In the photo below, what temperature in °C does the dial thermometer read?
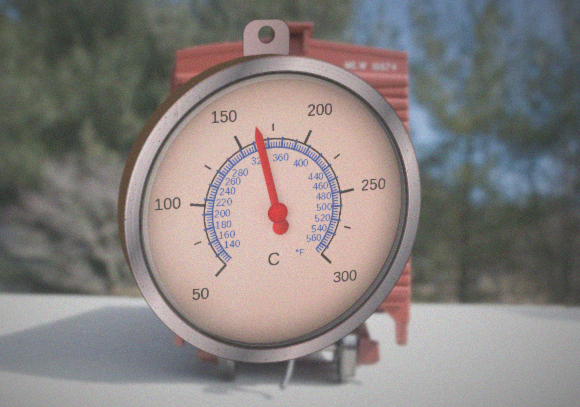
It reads 162.5 °C
